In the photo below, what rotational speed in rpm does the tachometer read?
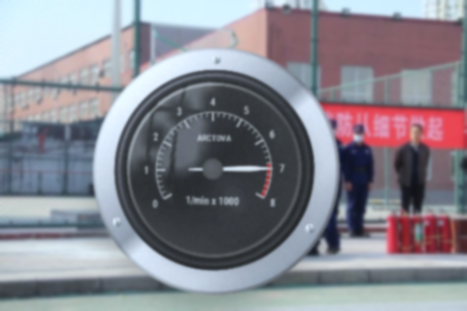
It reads 7000 rpm
